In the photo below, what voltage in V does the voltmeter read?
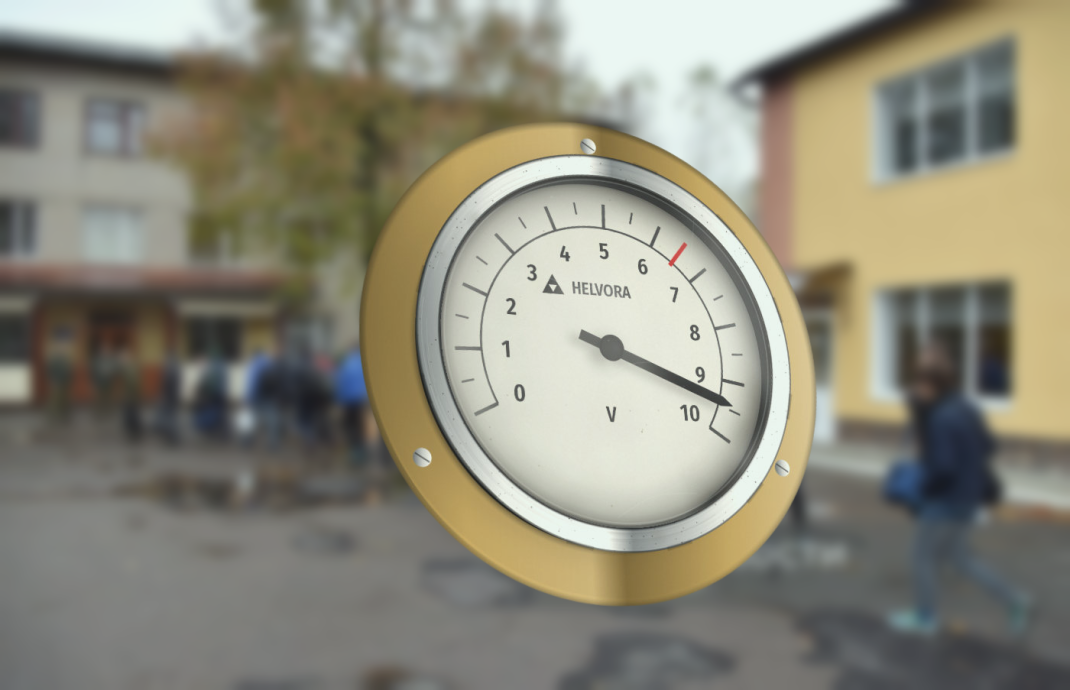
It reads 9.5 V
